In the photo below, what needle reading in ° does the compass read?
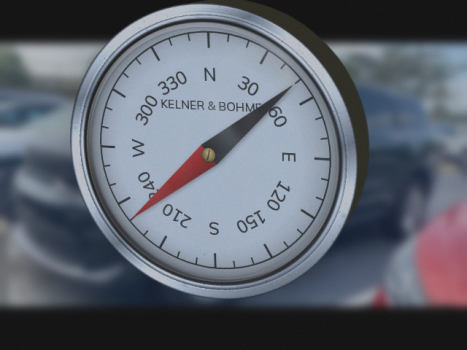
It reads 230 °
